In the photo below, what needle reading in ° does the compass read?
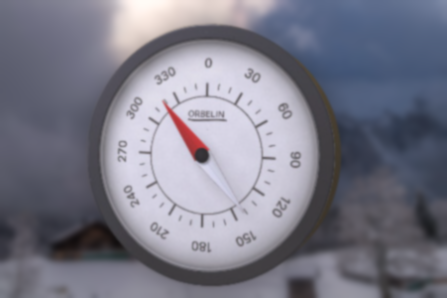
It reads 320 °
